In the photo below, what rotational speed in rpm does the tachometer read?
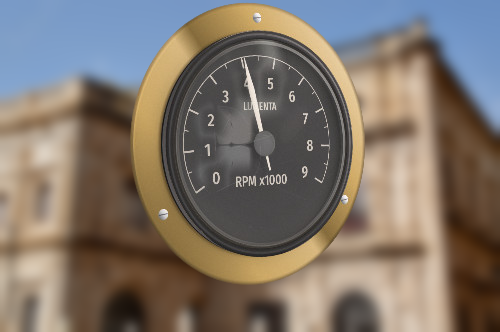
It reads 4000 rpm
